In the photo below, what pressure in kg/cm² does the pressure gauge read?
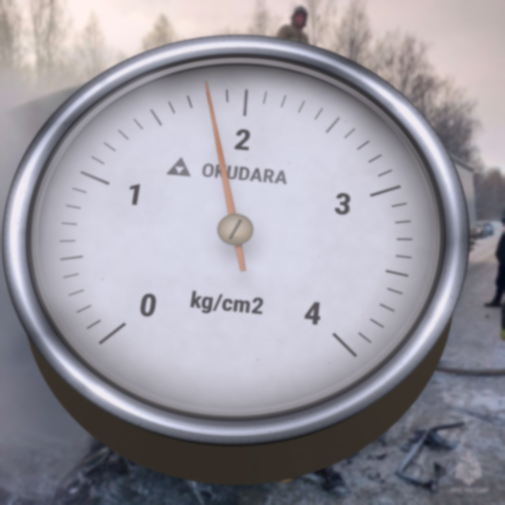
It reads 1.8 kg/cm²
